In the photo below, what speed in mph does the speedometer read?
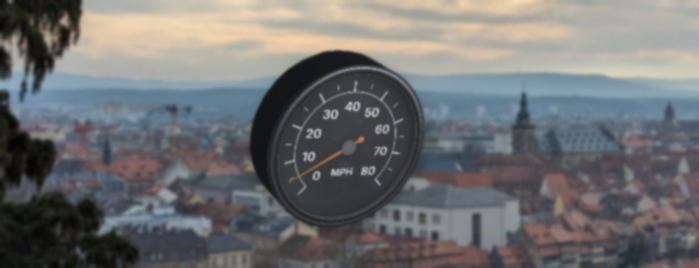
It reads 5 mph
